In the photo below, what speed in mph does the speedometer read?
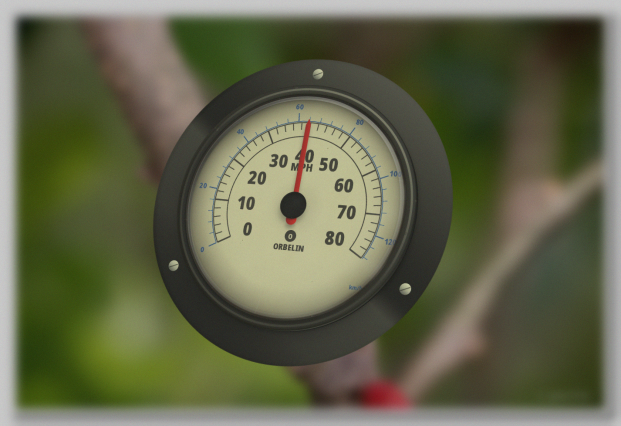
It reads 40 mph
